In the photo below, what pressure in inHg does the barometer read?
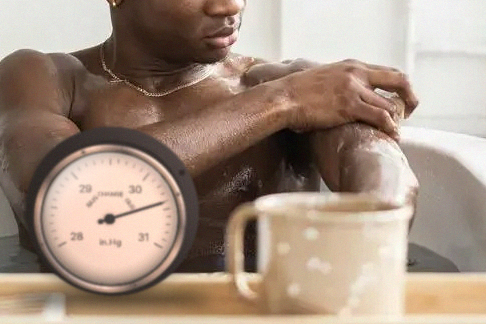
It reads 30.4 inHg
